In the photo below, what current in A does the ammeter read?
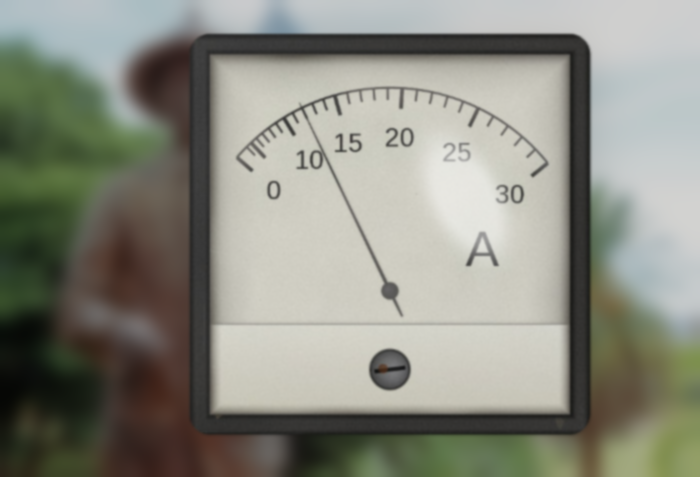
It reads 12 A
